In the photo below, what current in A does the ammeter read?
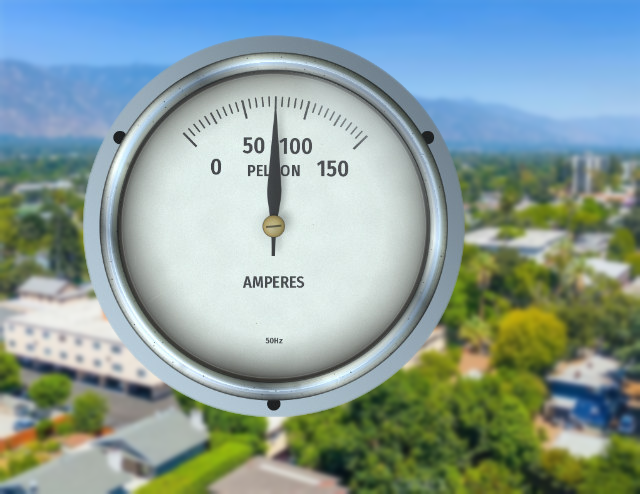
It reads 75 A
